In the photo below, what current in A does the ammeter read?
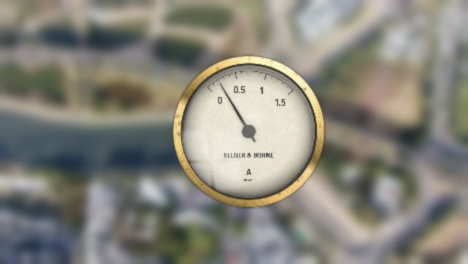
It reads 0.2 A
